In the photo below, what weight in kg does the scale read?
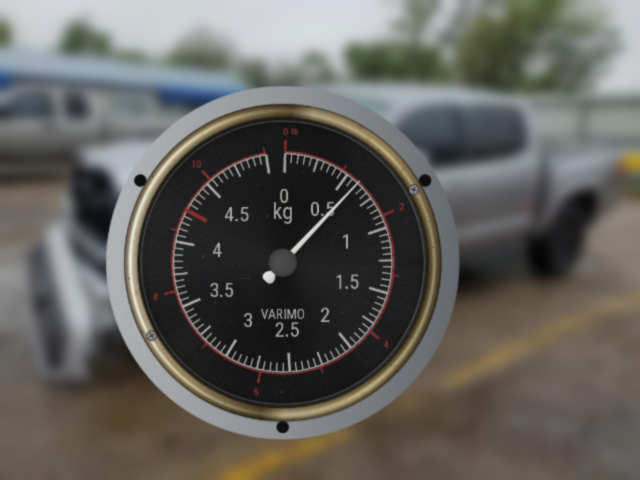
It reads 0.6 kg
